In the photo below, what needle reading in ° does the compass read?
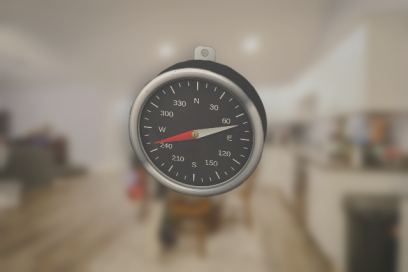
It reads 250 °
